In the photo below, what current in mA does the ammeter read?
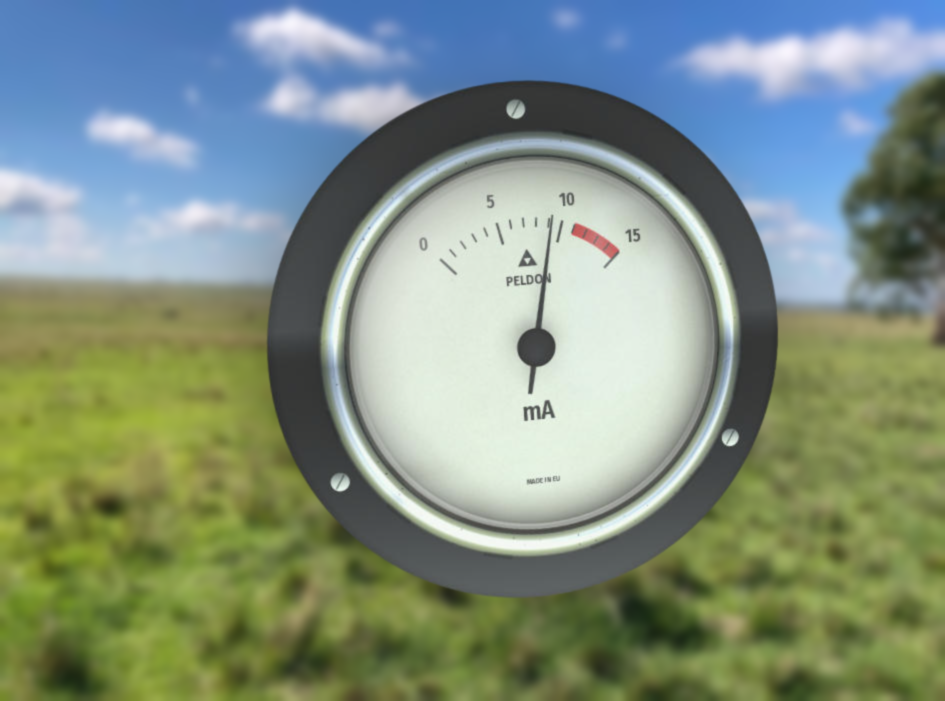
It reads 9 mA
